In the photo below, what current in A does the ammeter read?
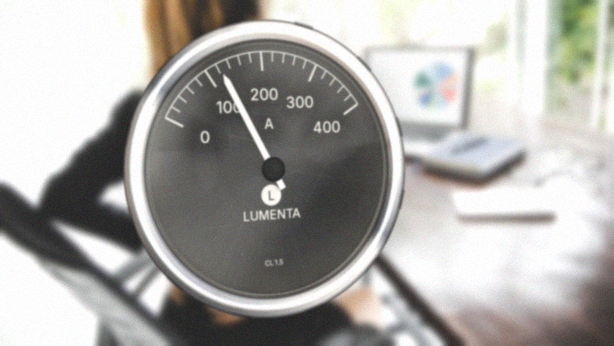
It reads 120 A
